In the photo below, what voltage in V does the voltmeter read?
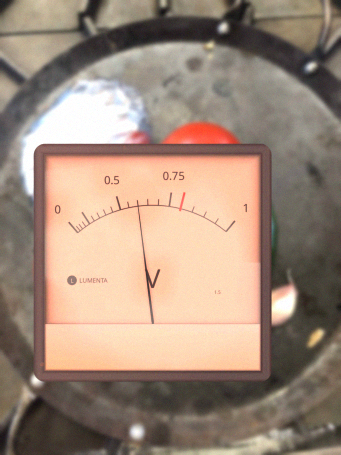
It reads 0.6 V
